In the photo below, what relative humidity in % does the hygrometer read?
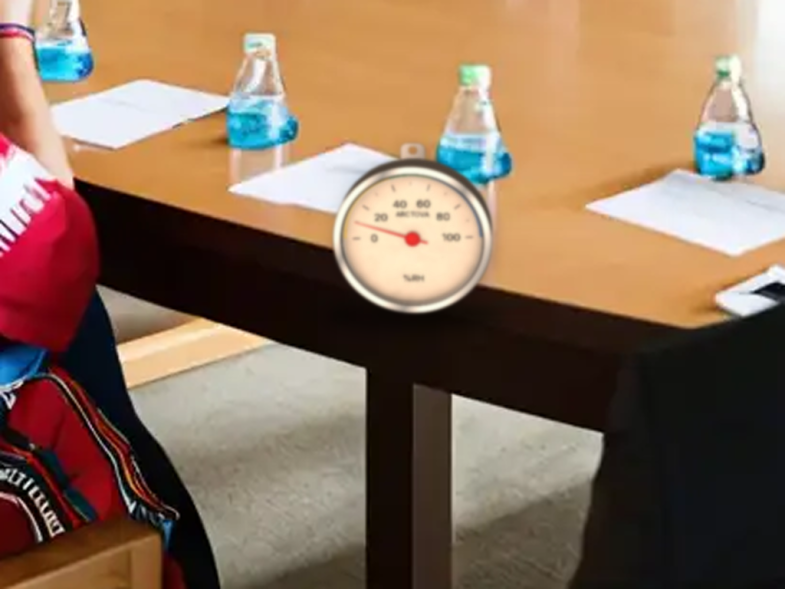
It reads 10 %
